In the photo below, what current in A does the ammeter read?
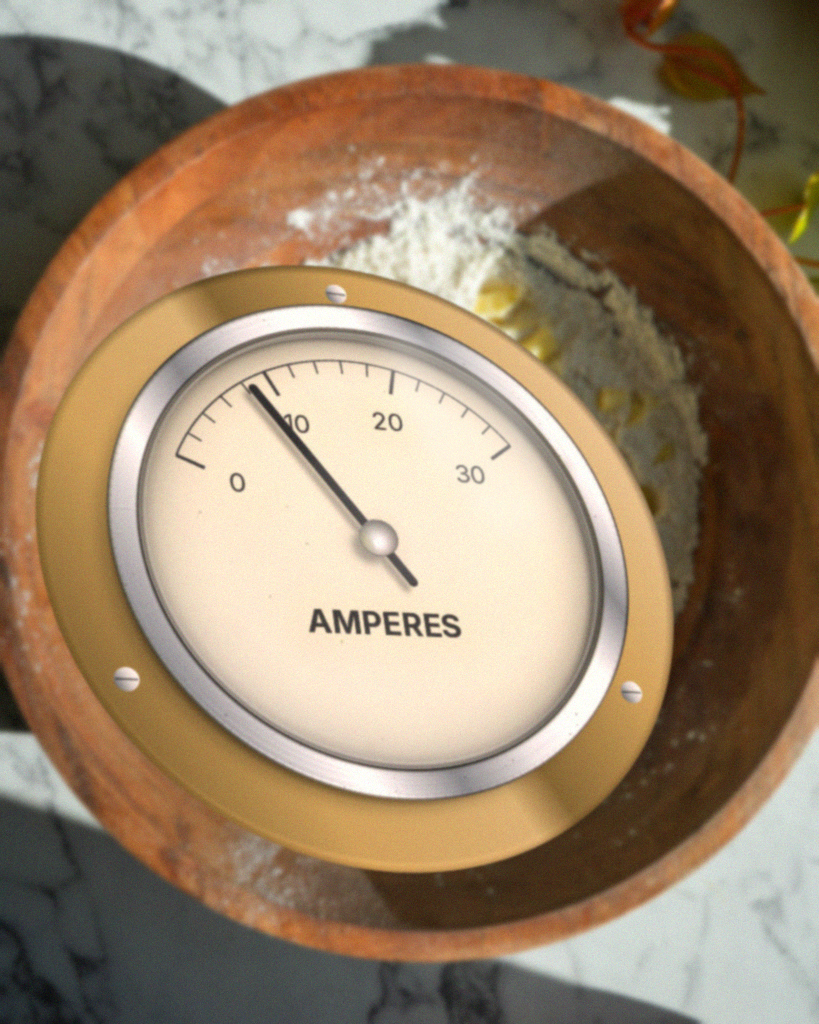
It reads 8 A
